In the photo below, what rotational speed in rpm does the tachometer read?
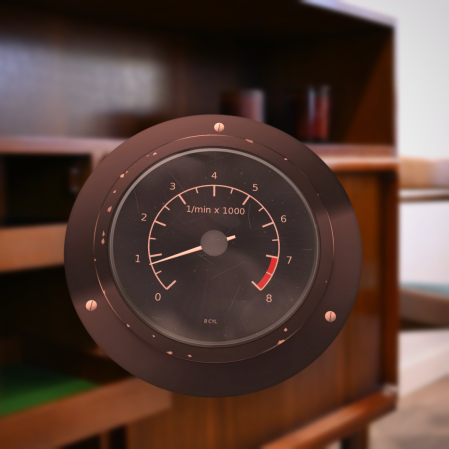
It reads 750 rpm
